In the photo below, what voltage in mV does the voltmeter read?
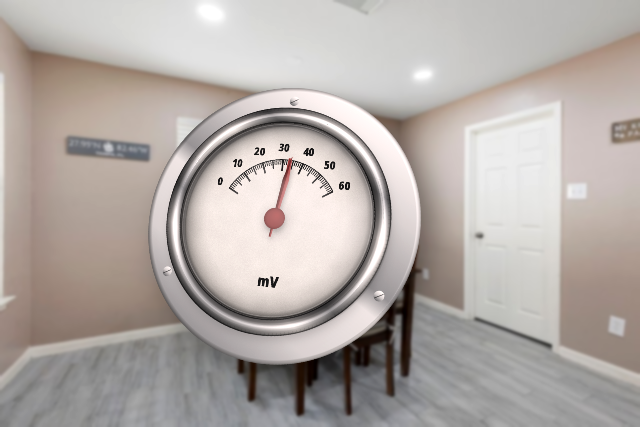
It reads 35 mV
